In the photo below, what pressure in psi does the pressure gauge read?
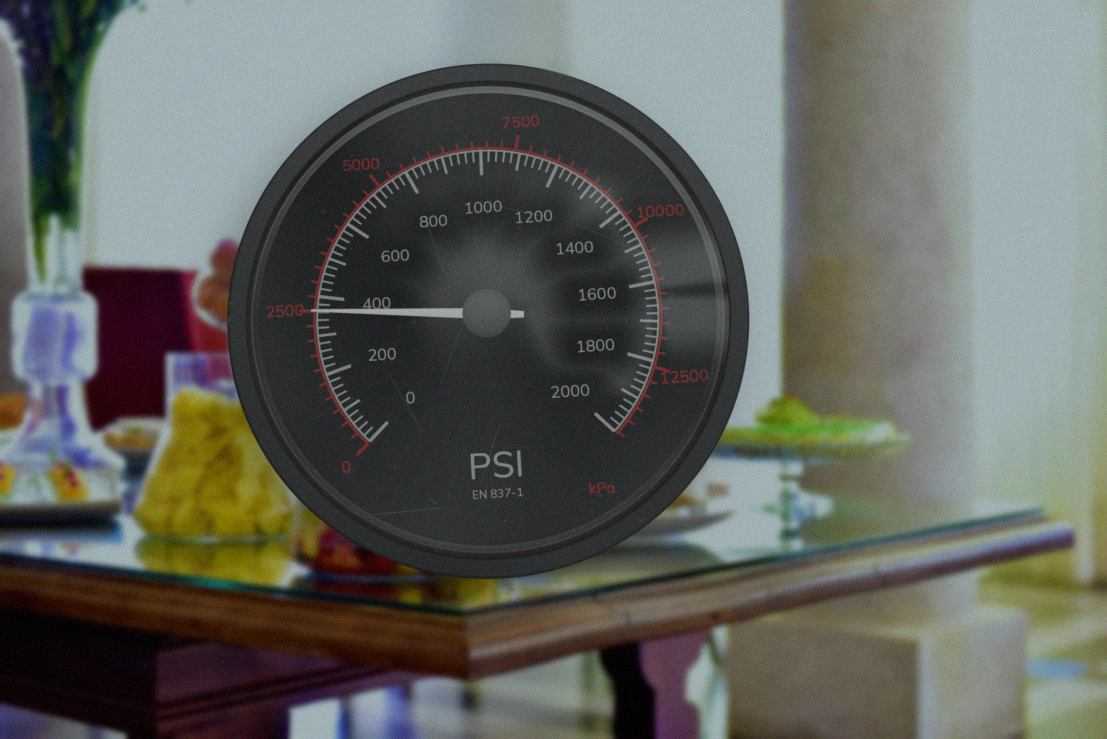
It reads 360 psi
